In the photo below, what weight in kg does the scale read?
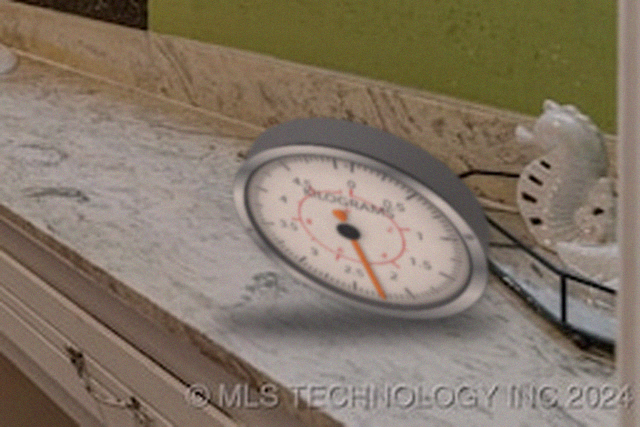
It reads 2.25 kg
